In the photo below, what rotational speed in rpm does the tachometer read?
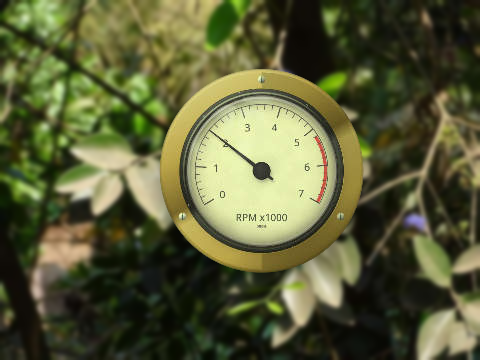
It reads 2000 rpm
